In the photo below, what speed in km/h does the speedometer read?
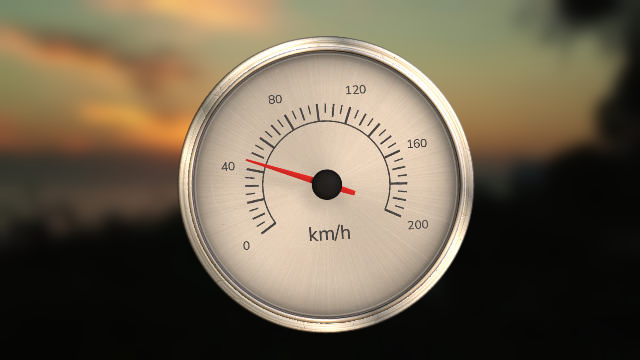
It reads 45 km/h
